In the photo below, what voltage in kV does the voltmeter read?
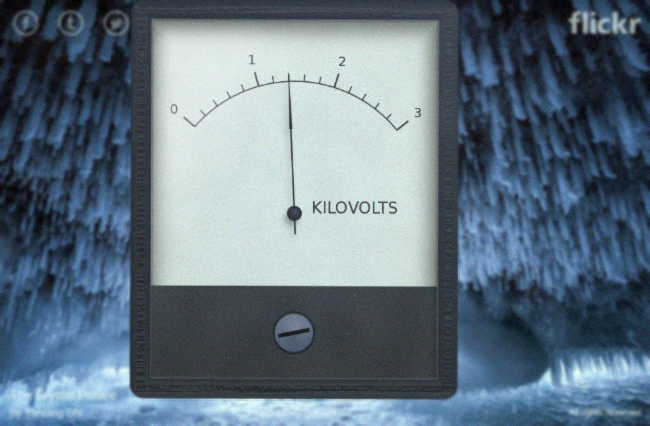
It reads 1.4 kV
